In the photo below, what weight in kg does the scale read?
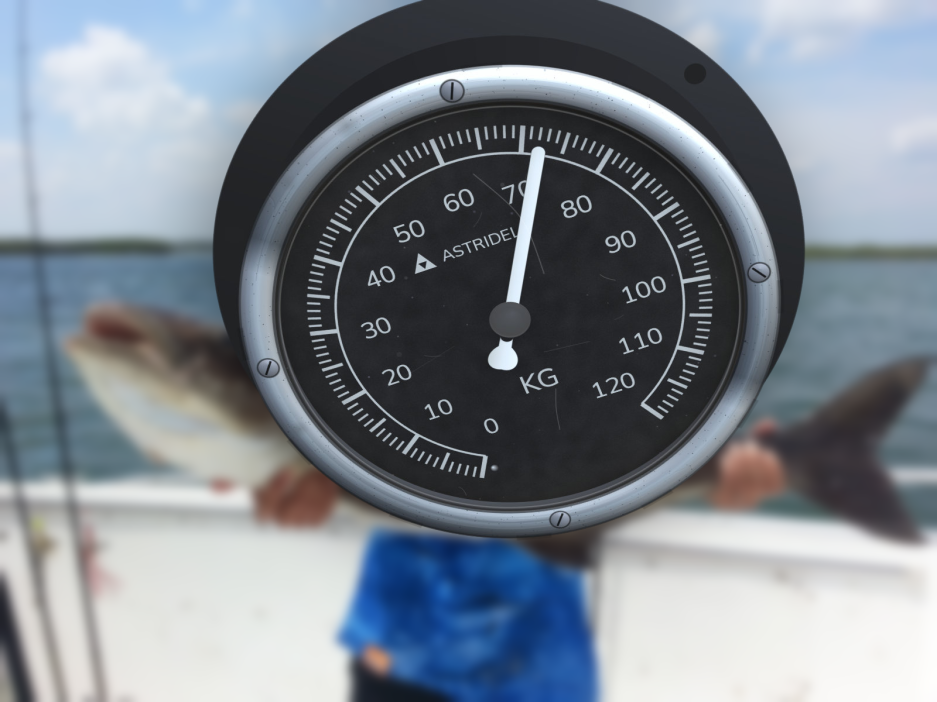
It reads 72 kg
